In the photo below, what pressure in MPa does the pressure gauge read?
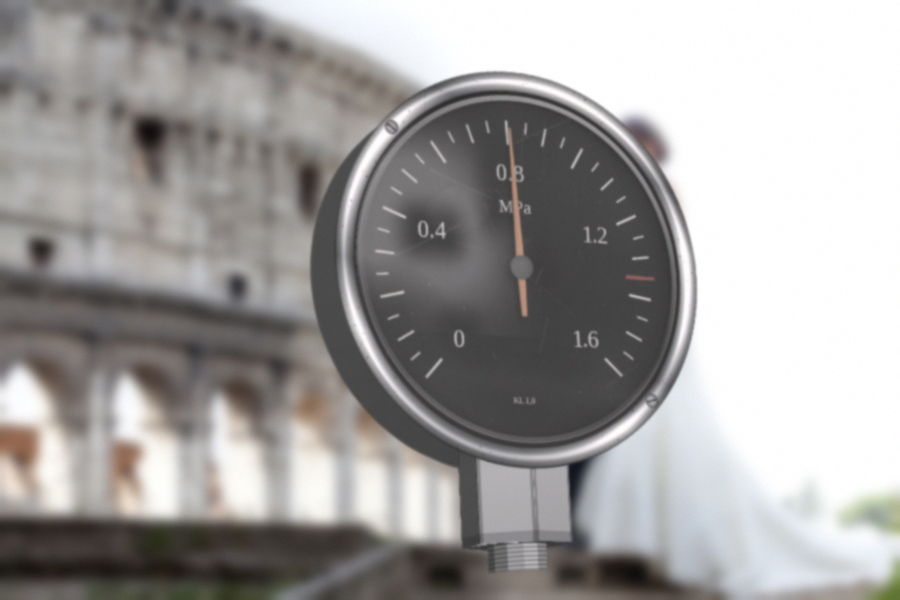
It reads 0.8 MPa
